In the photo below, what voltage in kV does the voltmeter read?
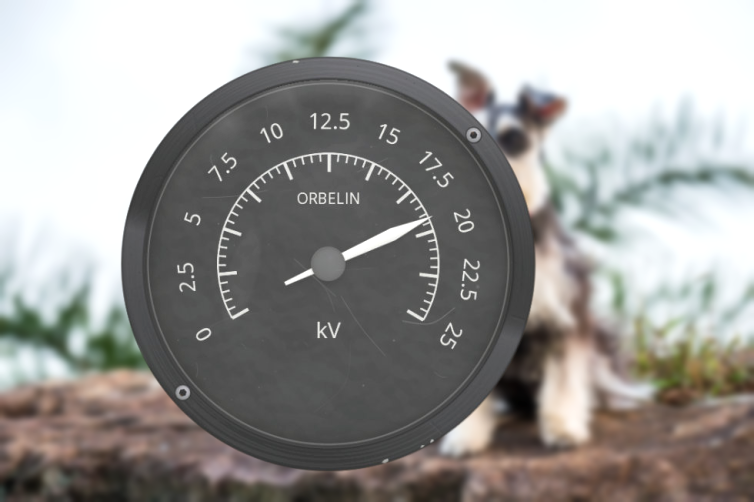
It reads 19.25 kV
